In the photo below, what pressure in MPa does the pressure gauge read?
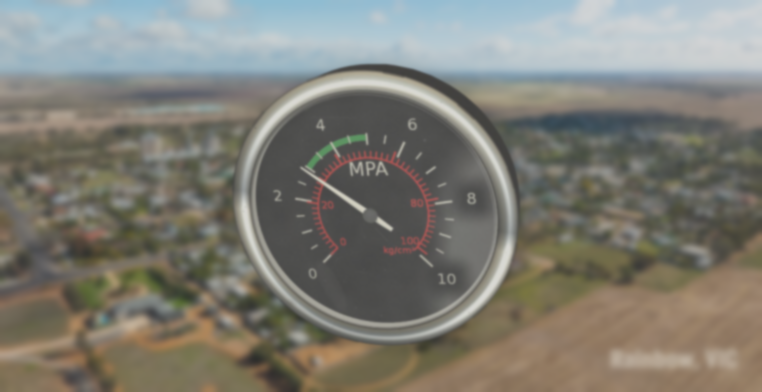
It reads 3 MPa
